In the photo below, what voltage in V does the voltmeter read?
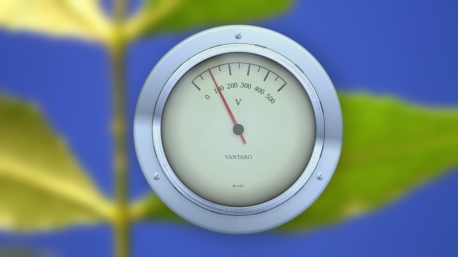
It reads 100 V
